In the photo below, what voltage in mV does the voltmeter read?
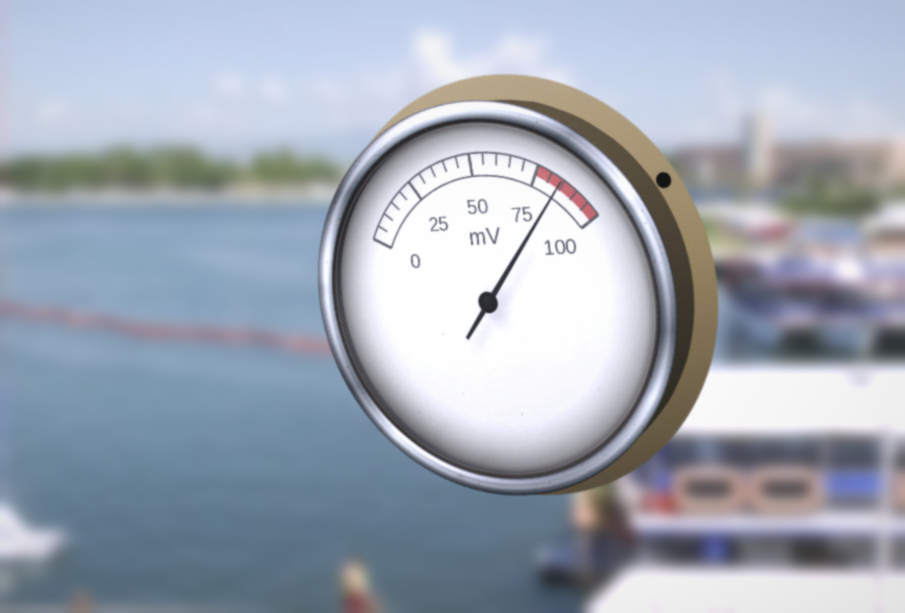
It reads 85 mV
